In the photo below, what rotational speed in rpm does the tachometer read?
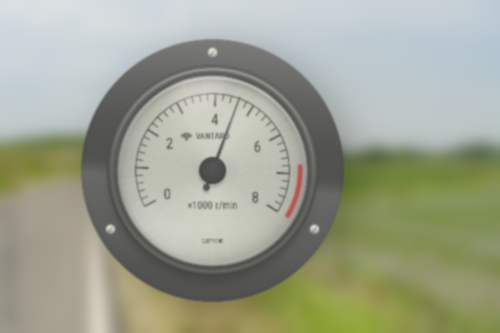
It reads 4600 rpm
